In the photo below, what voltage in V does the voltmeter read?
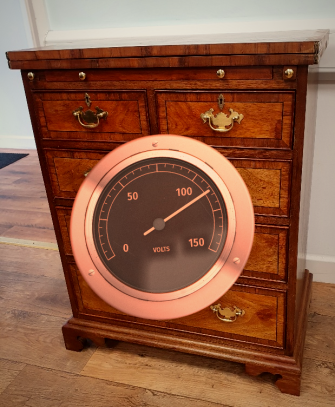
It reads 112.5 V
